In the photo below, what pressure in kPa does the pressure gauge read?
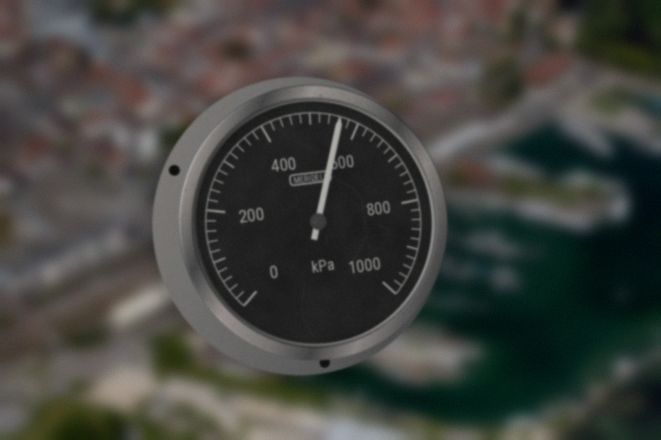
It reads 560 kPa
